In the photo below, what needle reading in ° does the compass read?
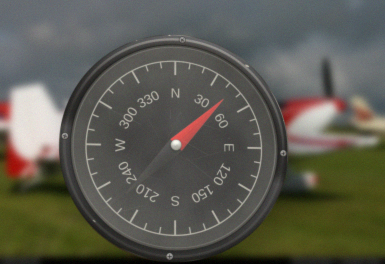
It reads 45 °
